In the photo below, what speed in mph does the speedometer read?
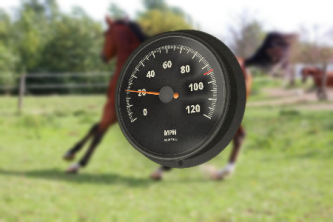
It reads 20 mph
